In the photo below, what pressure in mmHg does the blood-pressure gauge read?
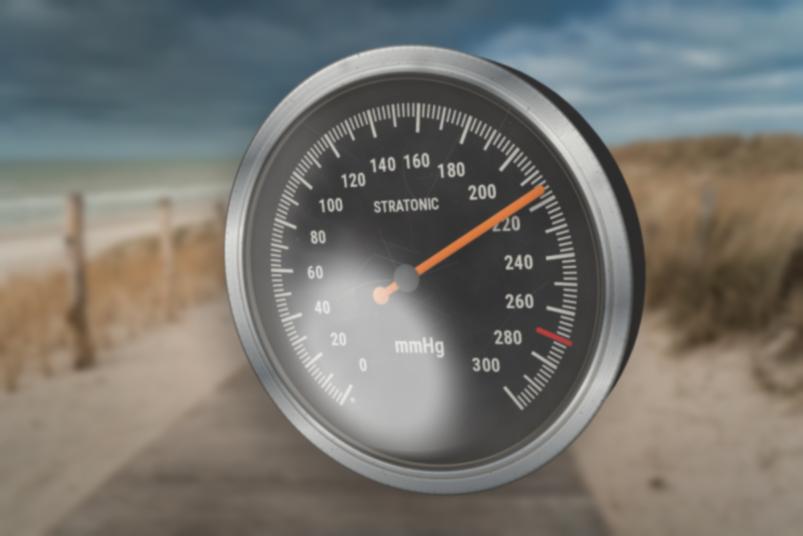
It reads 216 mmHg
